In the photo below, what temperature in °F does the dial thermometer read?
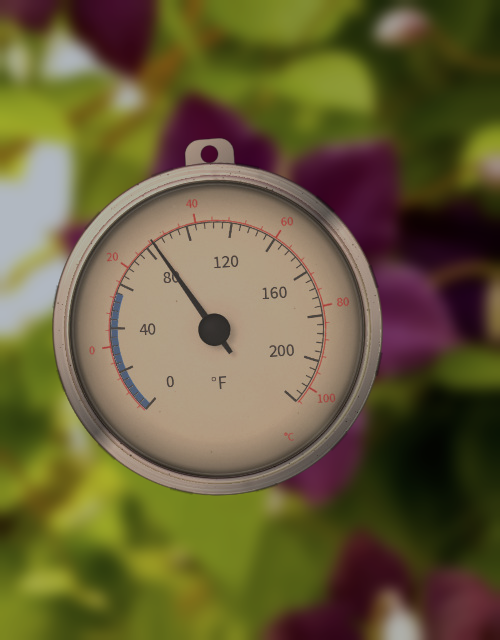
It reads 84 °F
